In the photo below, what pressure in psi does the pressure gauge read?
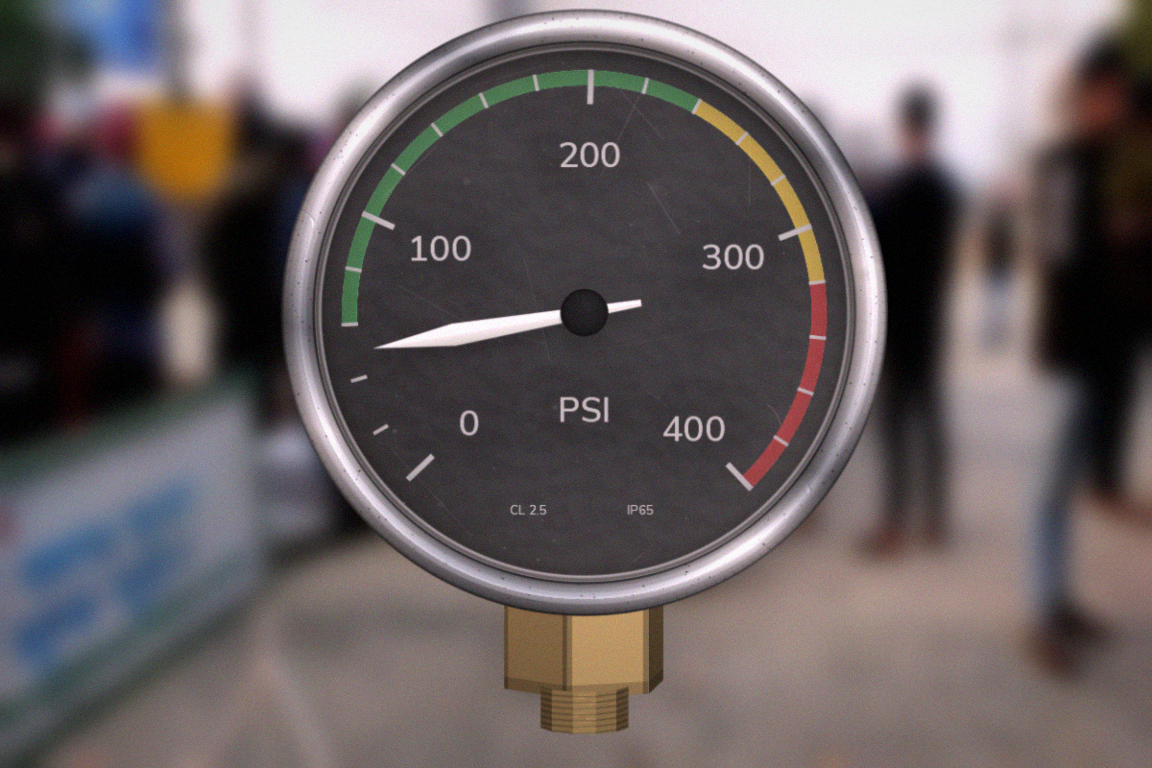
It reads 50 psi
